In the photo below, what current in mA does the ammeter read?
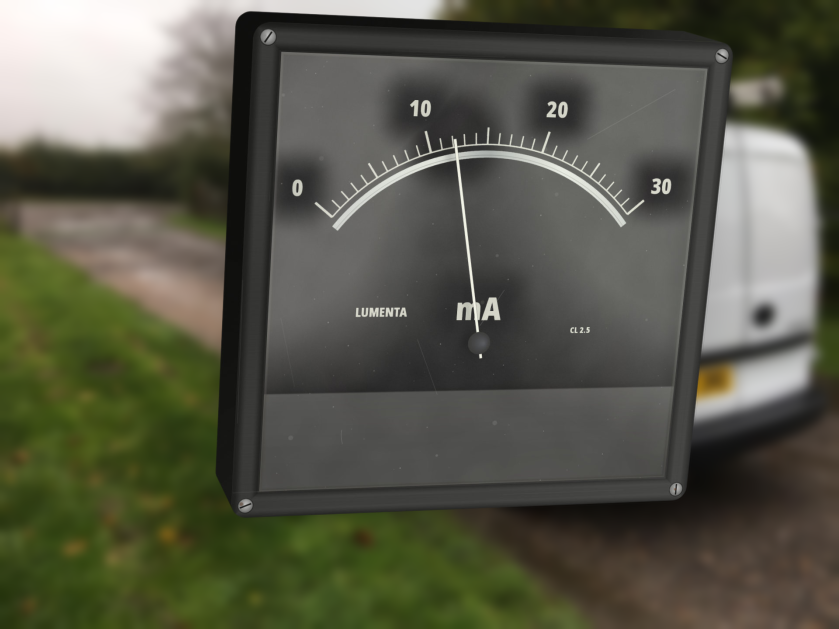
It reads 12 mA
